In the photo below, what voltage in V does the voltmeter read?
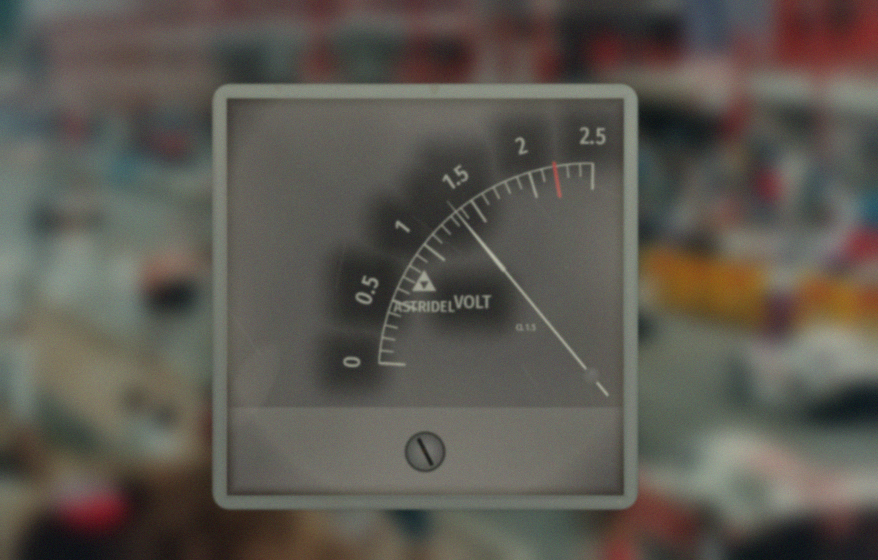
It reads 1.35 V
